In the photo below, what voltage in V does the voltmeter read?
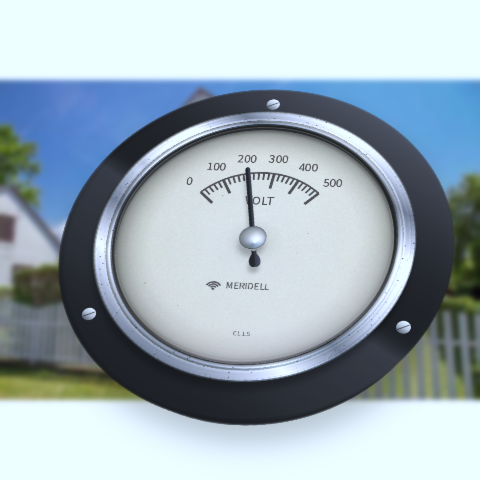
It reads 200 V
